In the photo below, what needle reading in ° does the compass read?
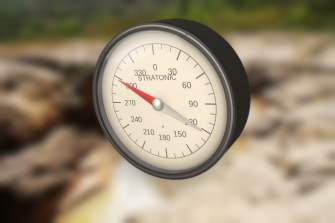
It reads 300 °
